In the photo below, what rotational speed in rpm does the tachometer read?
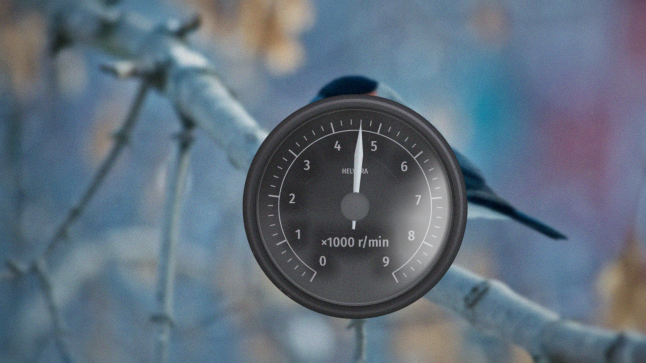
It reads 4600 rpm
